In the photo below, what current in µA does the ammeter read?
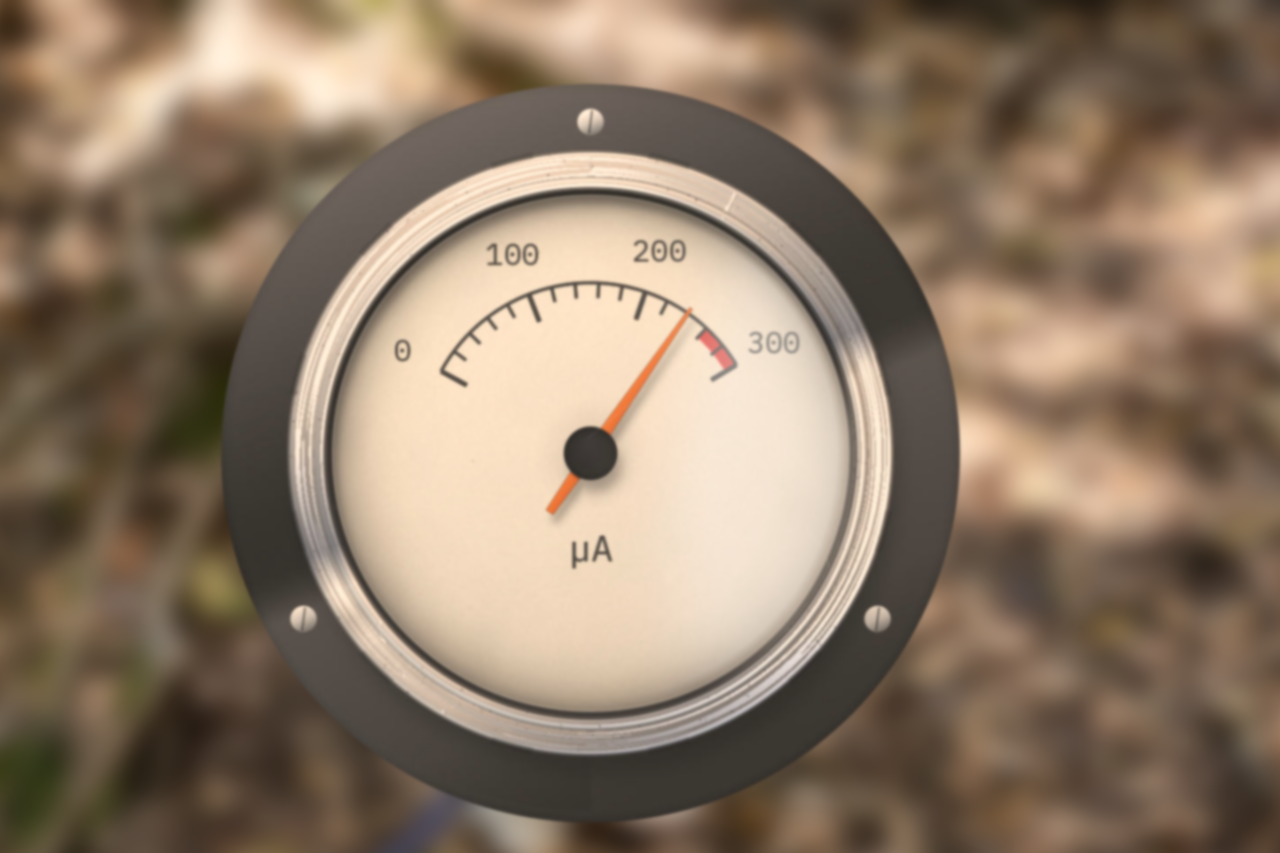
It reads 240 µA
